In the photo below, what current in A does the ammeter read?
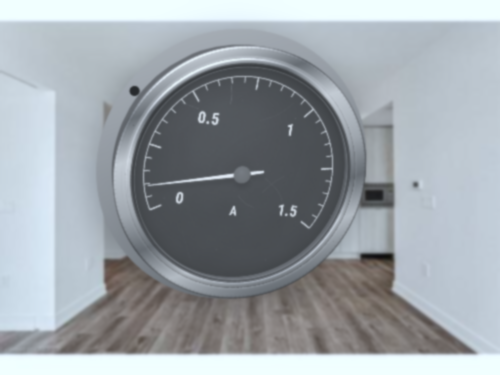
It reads 0.1 A
